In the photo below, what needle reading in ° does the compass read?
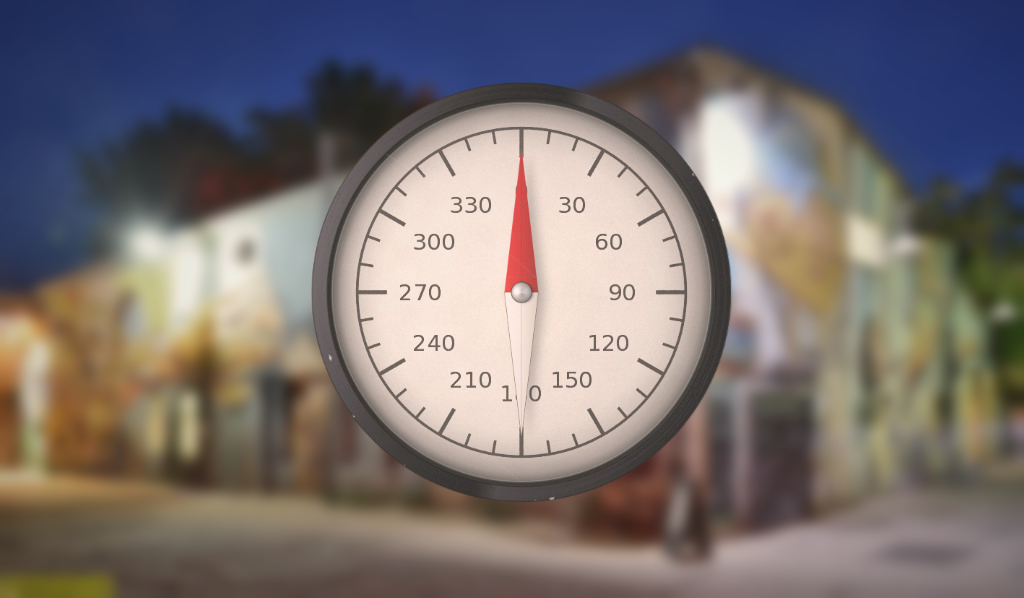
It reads 0 °
